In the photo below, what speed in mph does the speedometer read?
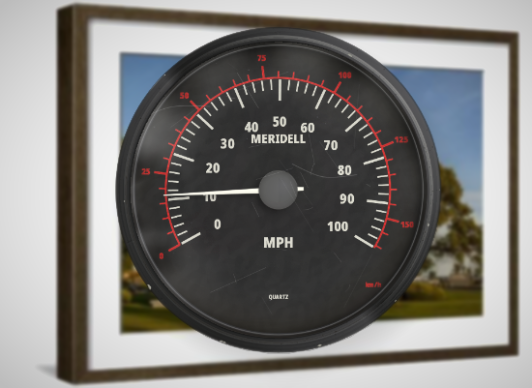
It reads 11 mph
